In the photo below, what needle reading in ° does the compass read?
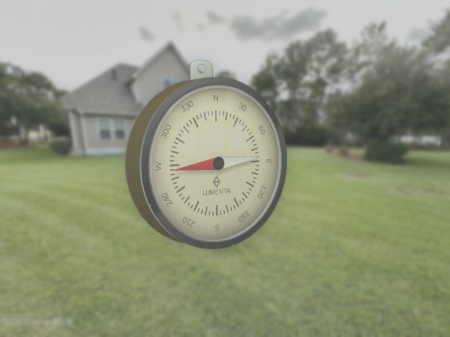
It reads 265 °
